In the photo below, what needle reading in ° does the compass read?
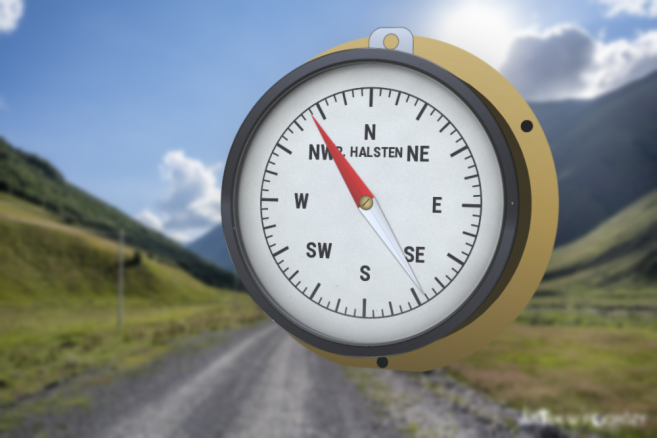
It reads 325 °
